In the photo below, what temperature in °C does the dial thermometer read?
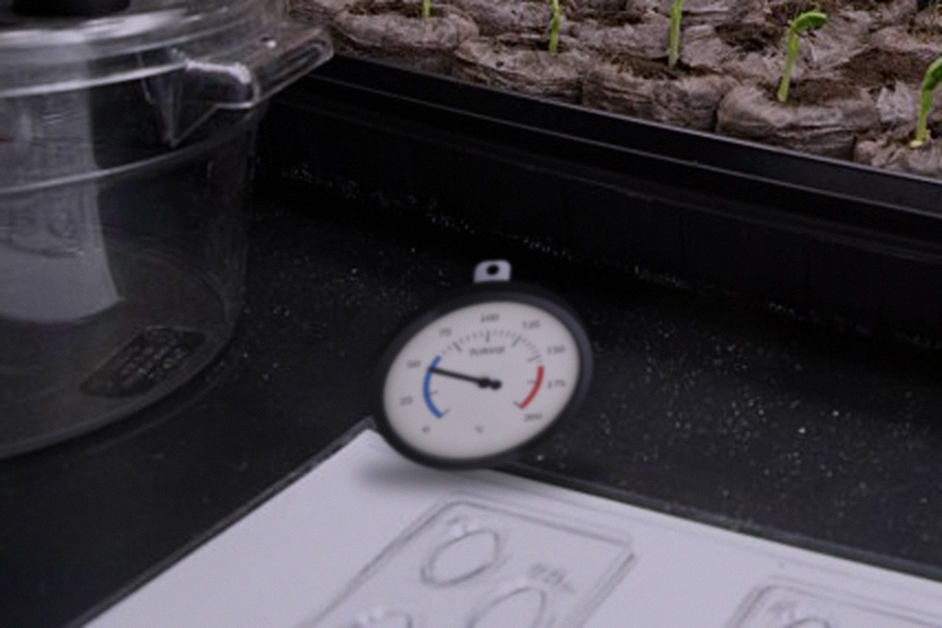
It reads 50 °C
